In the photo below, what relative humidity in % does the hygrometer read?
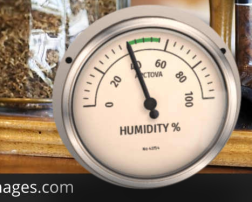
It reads 40 %
